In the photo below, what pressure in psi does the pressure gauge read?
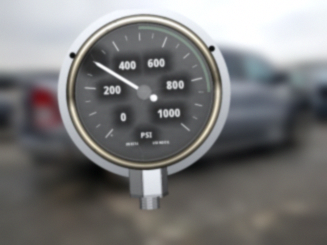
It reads 300 psi
